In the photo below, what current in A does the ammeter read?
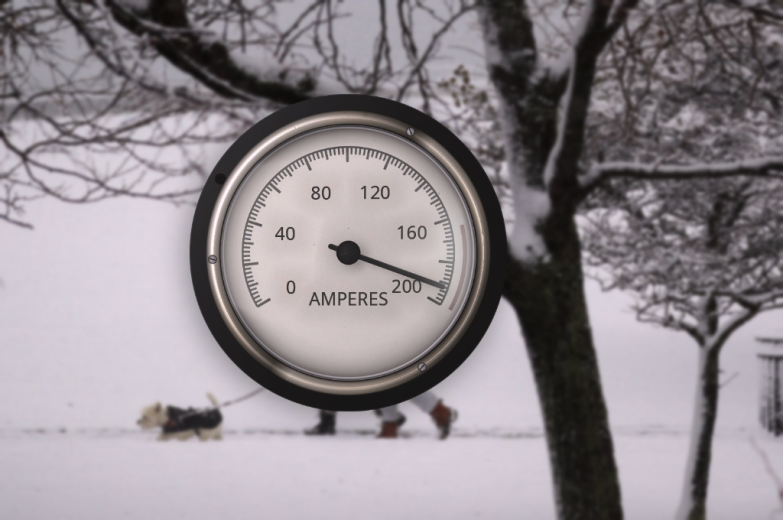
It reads 192 A
